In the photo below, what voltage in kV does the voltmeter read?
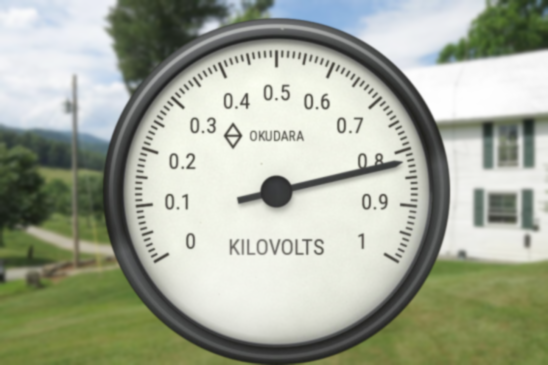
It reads 0.82 kV
